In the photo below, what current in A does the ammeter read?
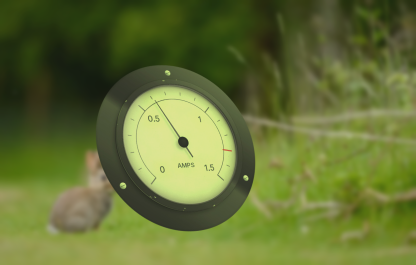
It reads 0.6 A
